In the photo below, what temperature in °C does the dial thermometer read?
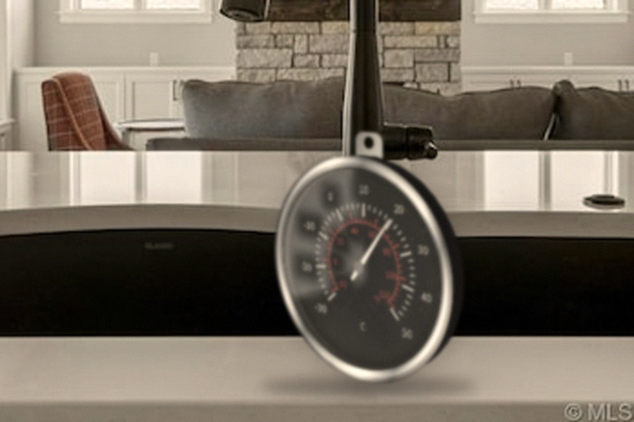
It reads 20 °C
